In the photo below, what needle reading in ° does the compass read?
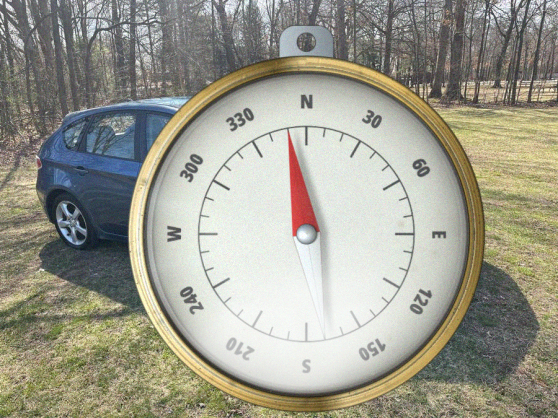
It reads 350 °
